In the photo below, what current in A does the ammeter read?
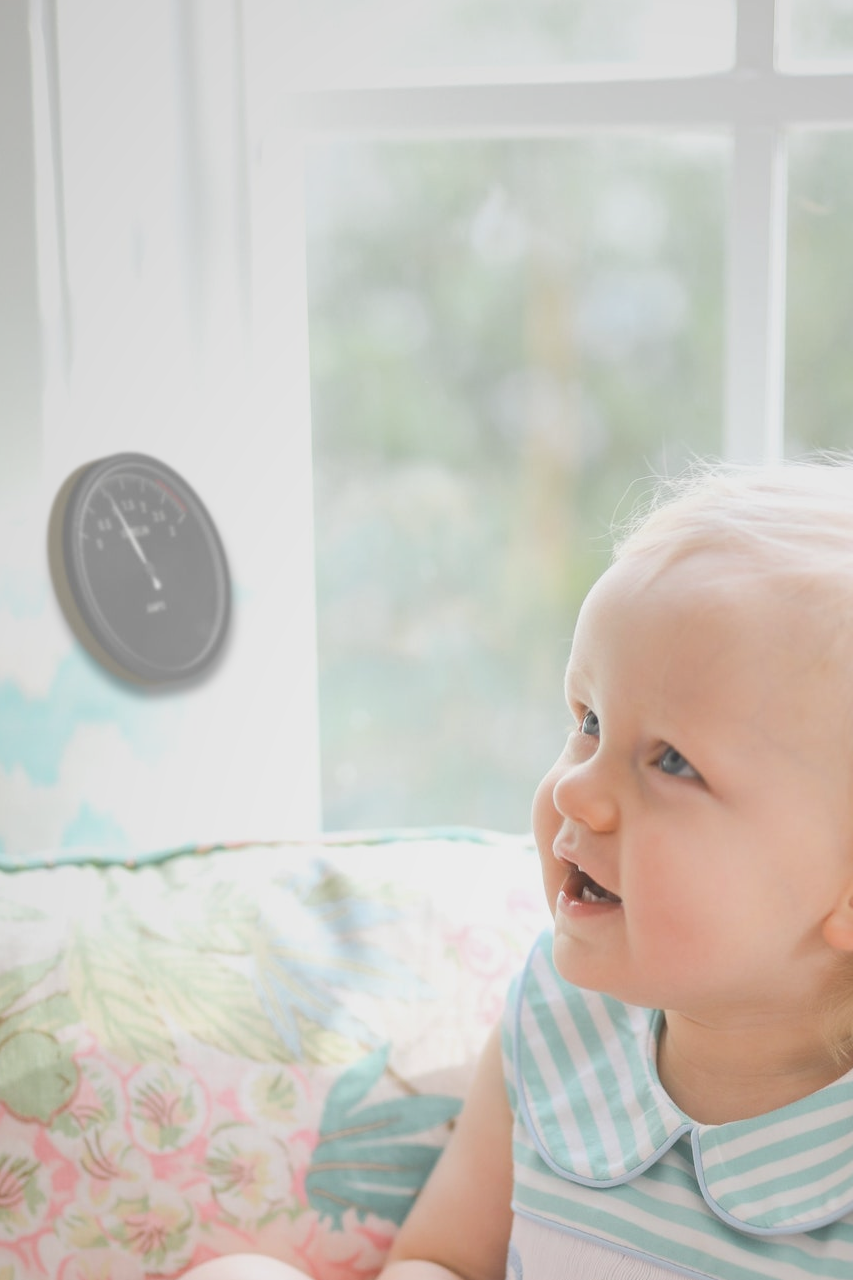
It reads 1 A
